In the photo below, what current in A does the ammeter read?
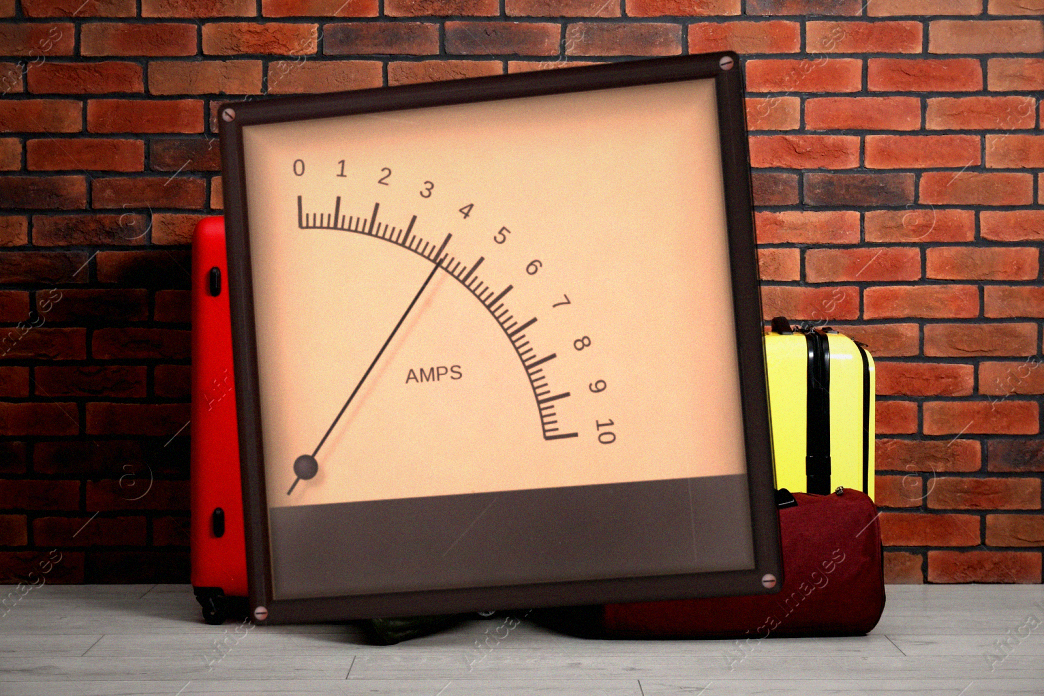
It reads 4.2 A
